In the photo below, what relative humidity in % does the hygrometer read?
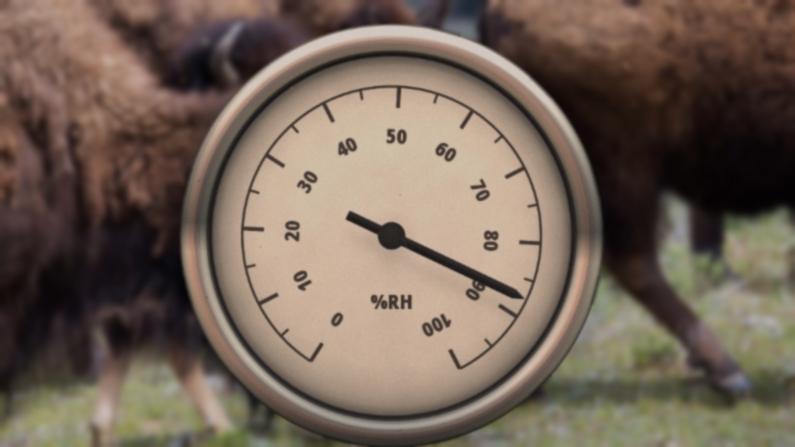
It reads 87.5 %
